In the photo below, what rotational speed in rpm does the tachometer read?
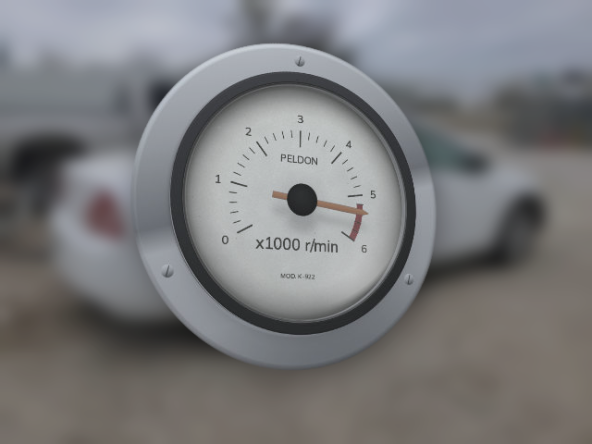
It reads 5400 rpm
